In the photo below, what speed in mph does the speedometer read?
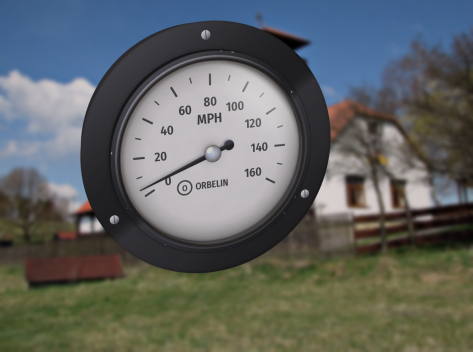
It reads 5 mph
